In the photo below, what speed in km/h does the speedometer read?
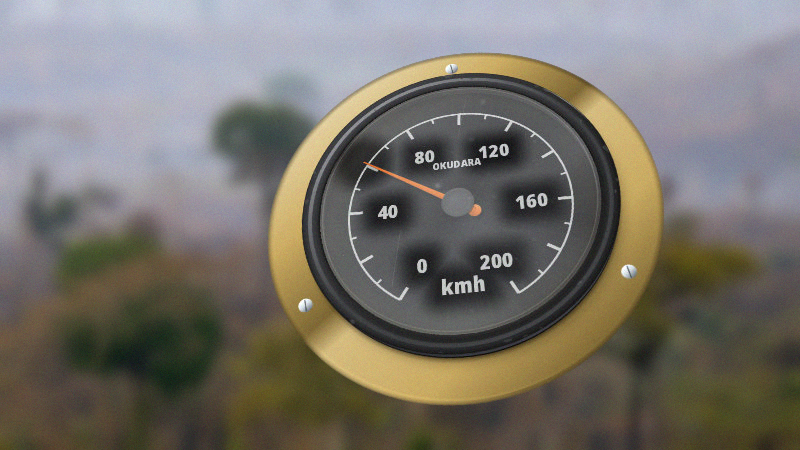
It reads 60 km/h
